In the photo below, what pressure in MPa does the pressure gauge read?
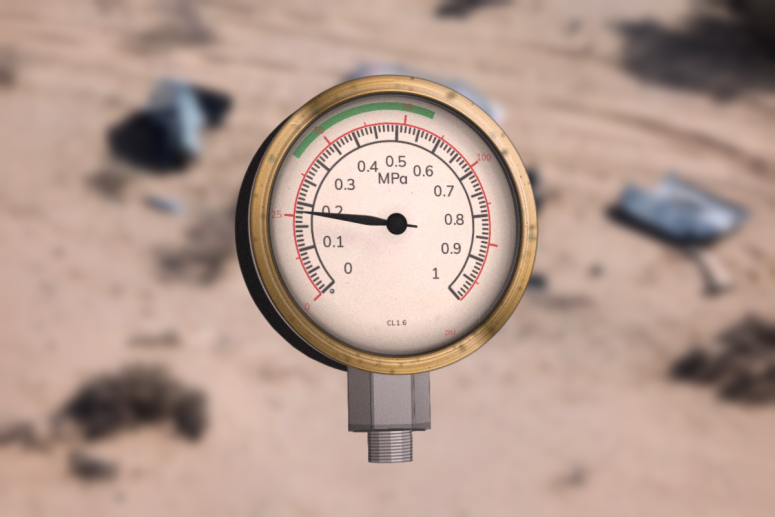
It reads 0.18 MPa
